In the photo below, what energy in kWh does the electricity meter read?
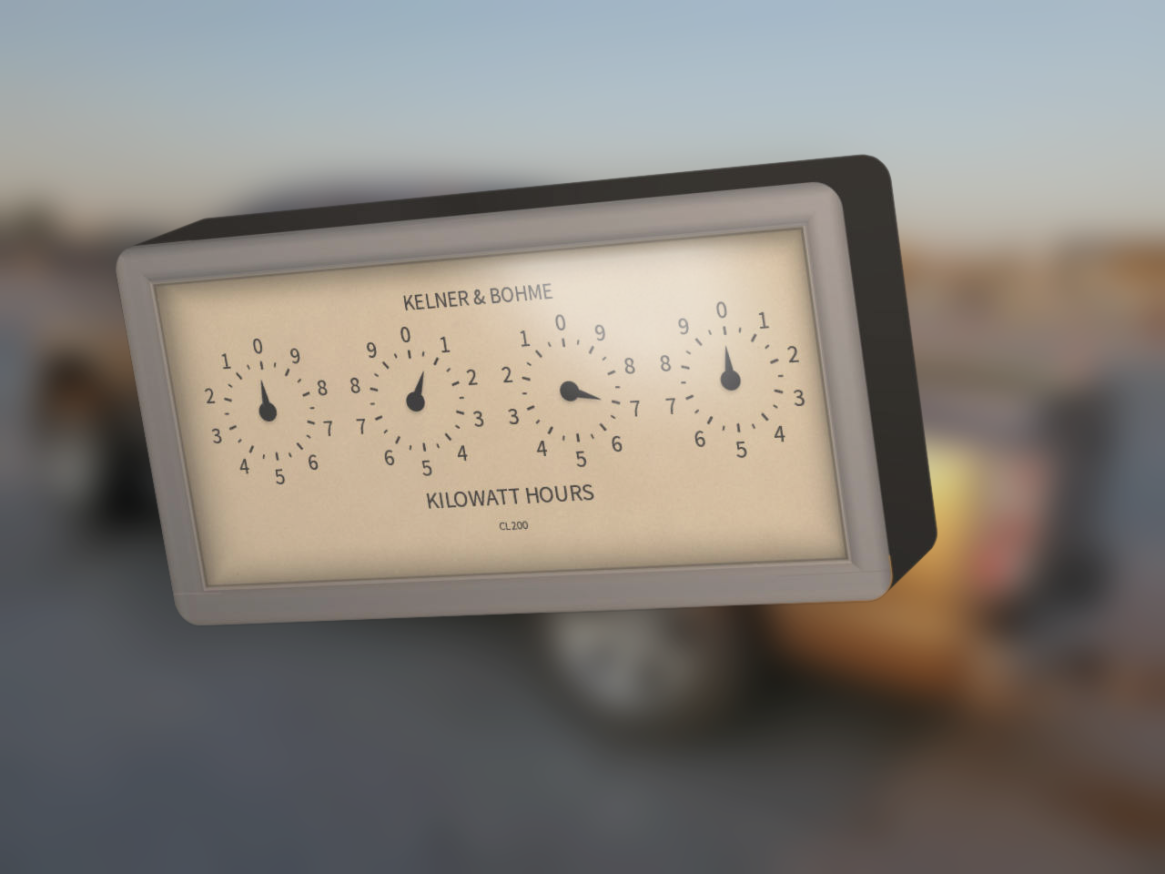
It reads 70 kWh
